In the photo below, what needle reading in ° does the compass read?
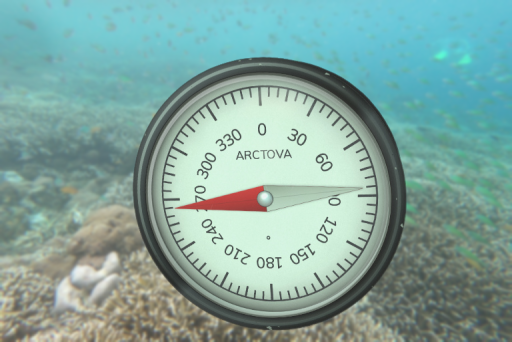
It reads 265 °
